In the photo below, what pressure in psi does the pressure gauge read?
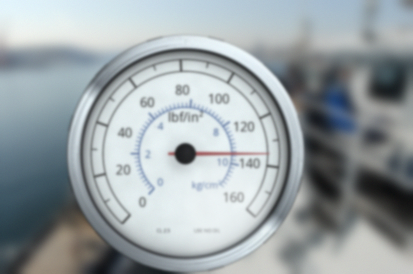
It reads 135 psi
